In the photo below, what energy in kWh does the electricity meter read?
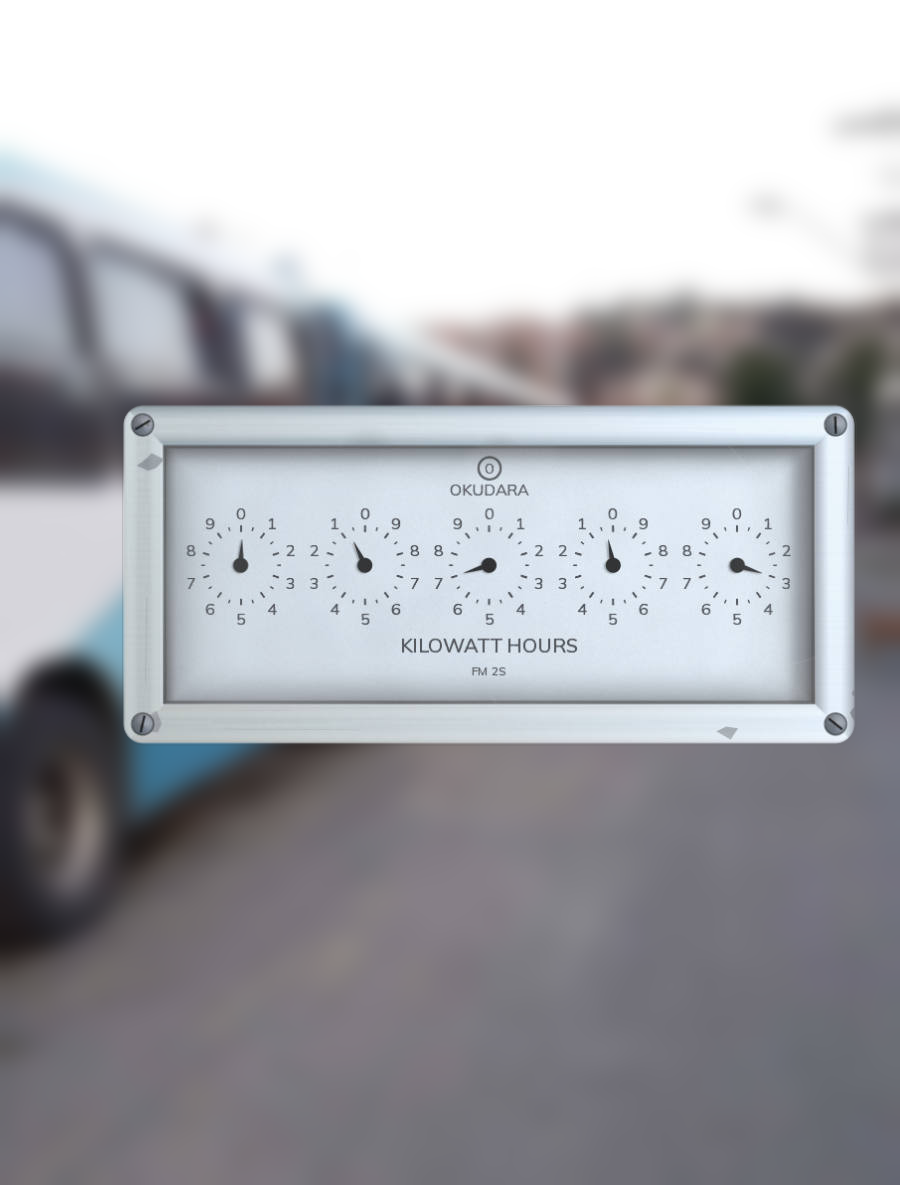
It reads 703 kWh
